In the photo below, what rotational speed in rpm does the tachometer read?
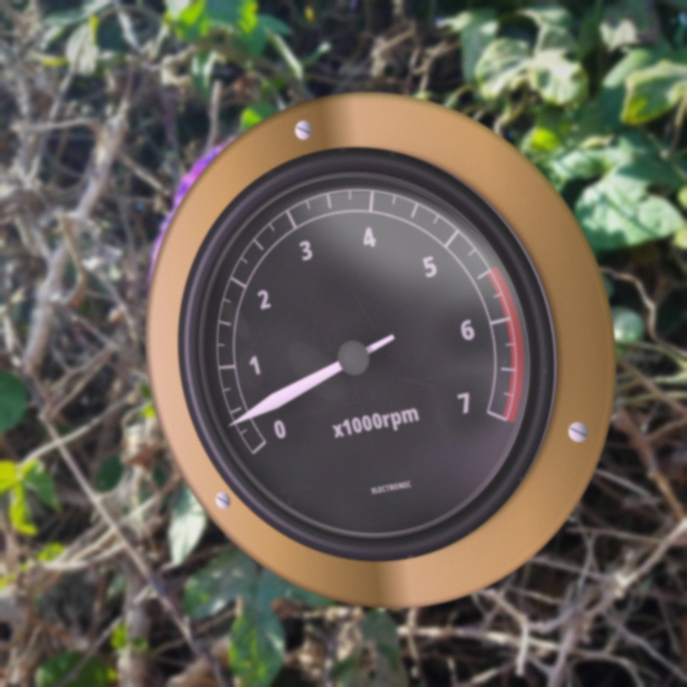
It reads 375 rpm
